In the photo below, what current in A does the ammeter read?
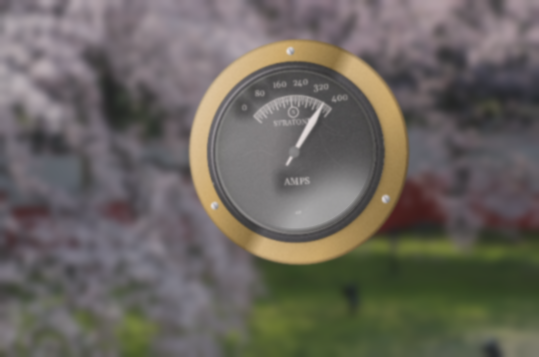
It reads 360 A
